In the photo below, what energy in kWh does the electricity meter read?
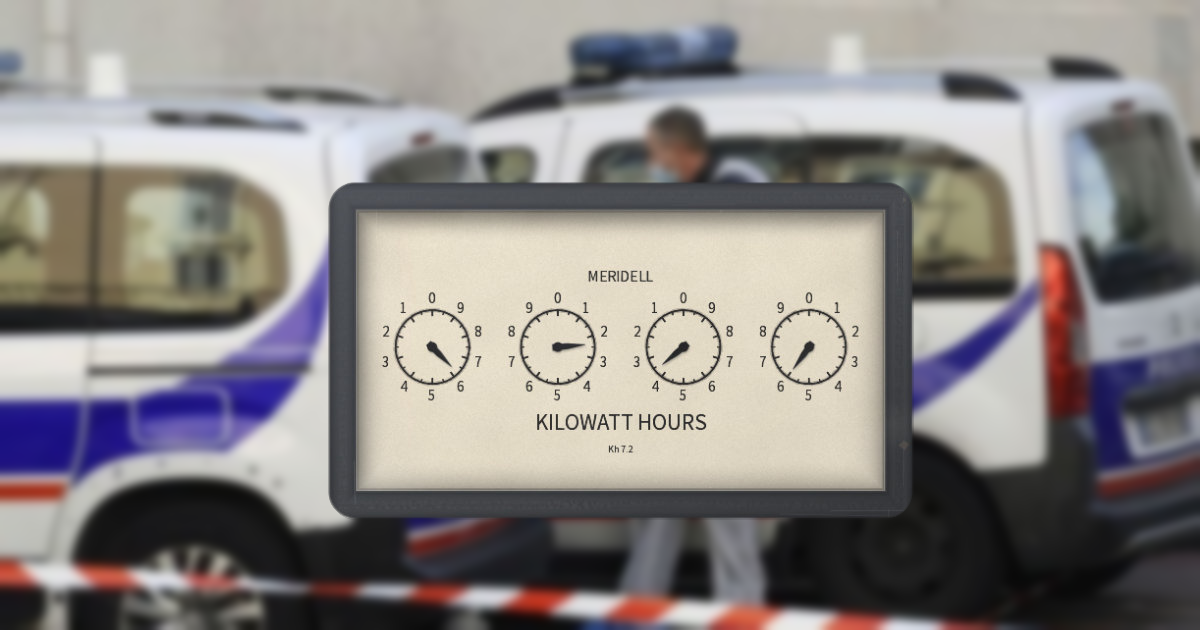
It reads 6236 kWh
